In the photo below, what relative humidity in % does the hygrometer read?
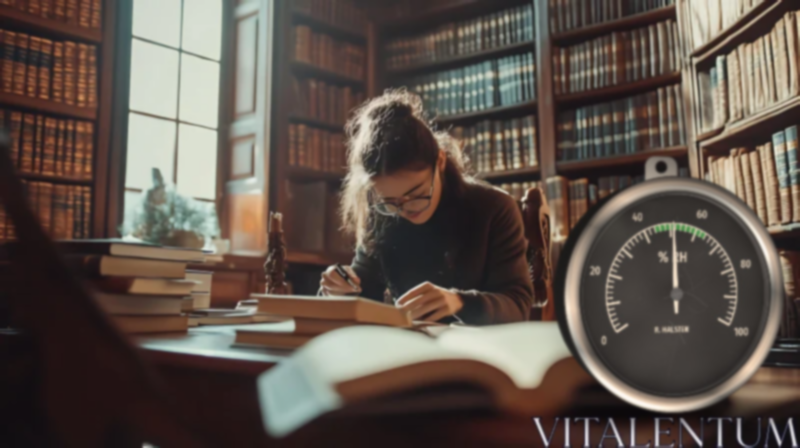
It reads 50 %
